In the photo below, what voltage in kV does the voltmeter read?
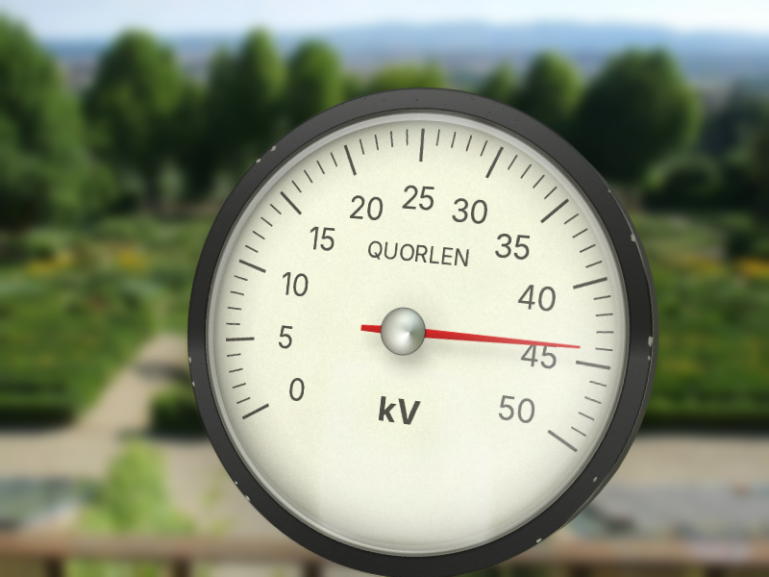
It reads 44 kV
